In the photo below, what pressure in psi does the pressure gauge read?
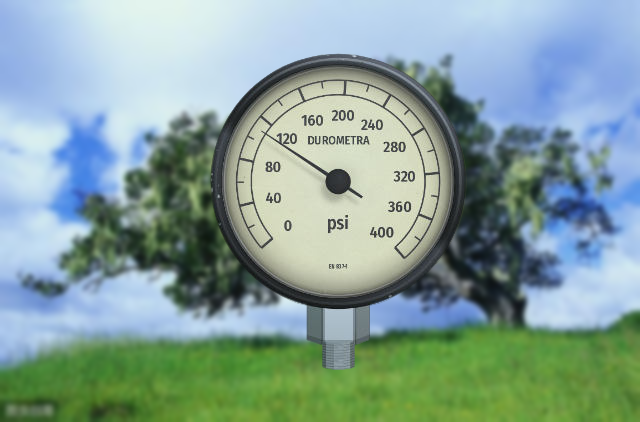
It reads 110 psi
